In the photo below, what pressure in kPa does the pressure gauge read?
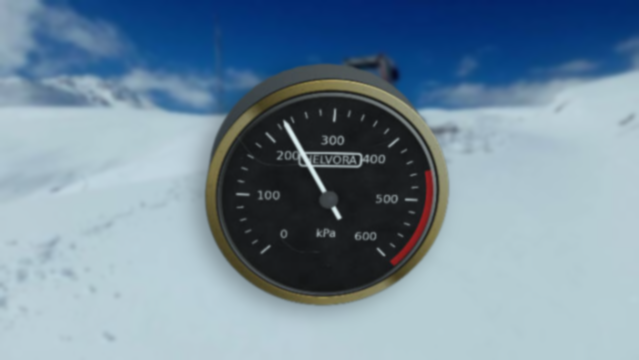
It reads 230 kPa
